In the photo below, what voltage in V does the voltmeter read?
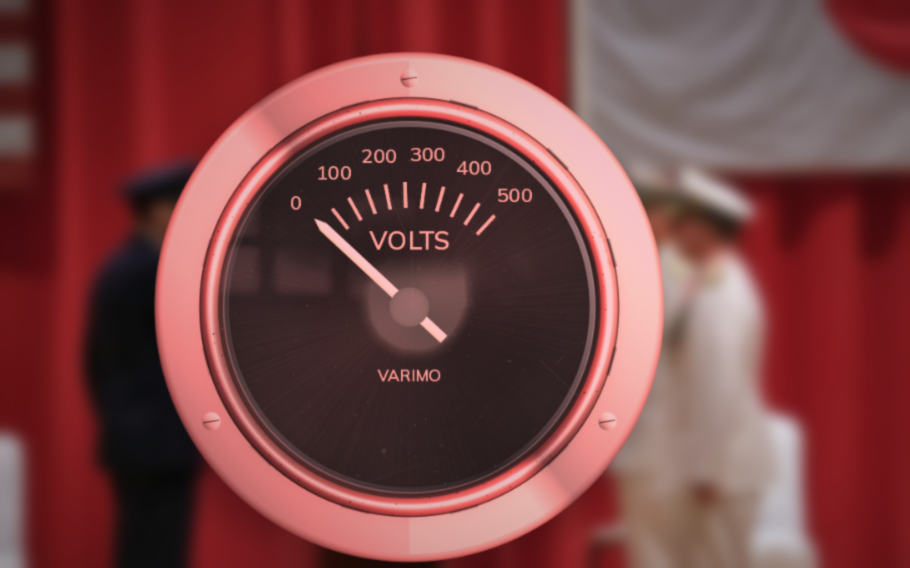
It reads 0 V
